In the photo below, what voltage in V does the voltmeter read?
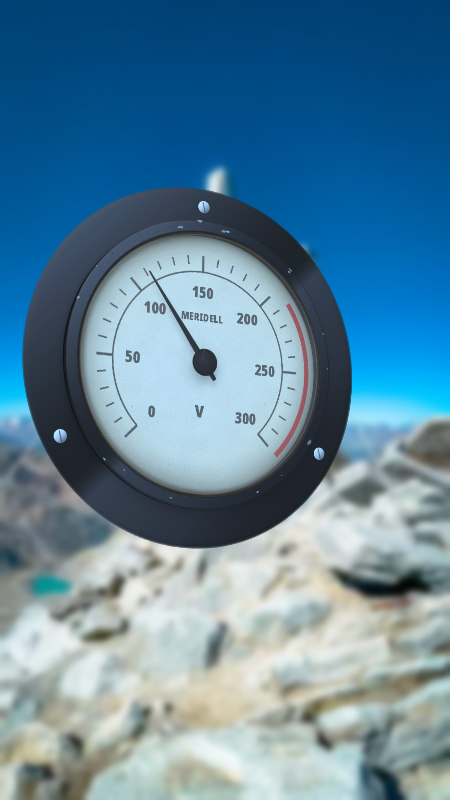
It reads 110 V
